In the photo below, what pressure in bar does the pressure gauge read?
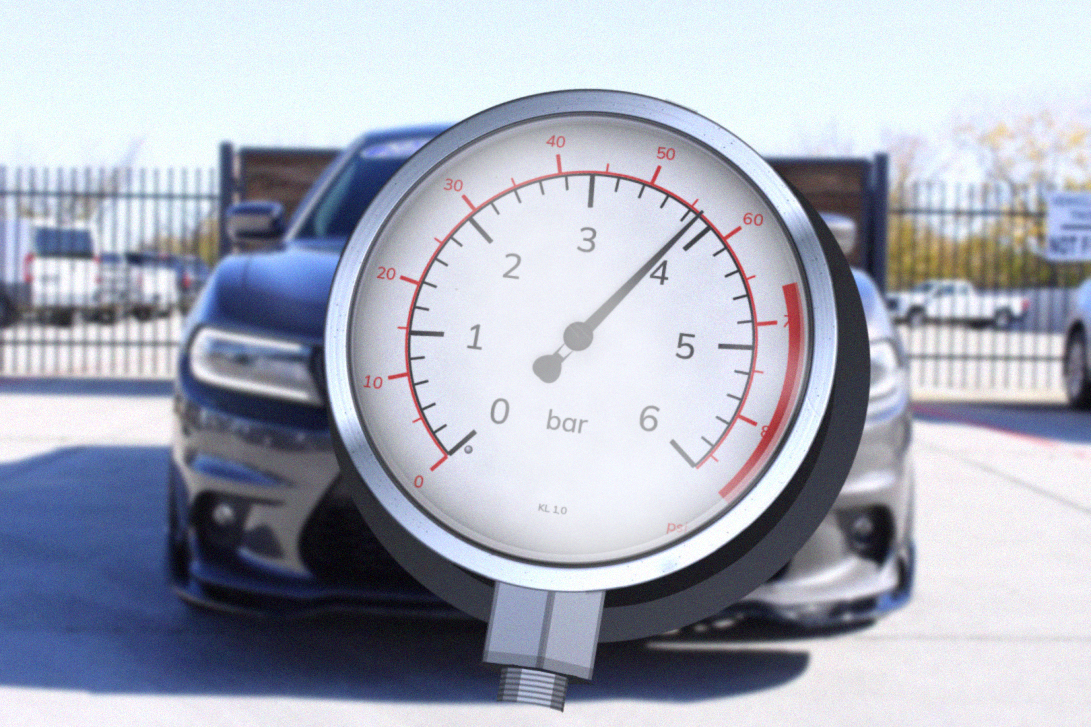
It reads 3.9 bar
